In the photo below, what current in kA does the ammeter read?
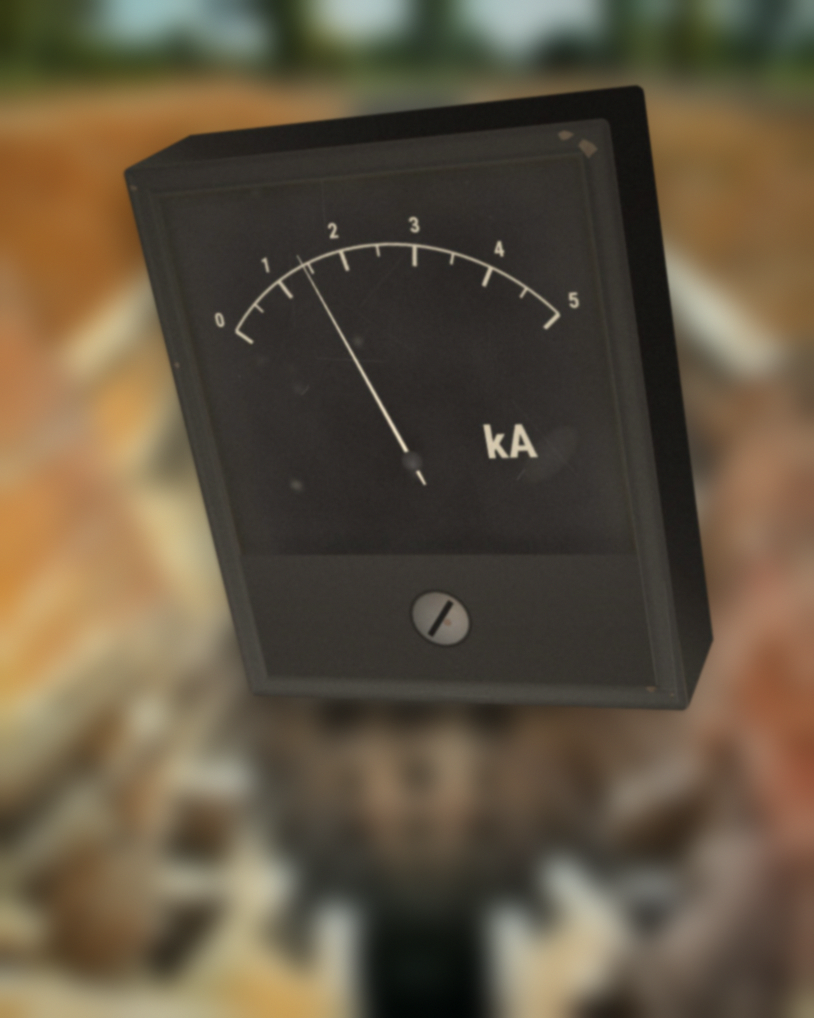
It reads 1.5 kA
